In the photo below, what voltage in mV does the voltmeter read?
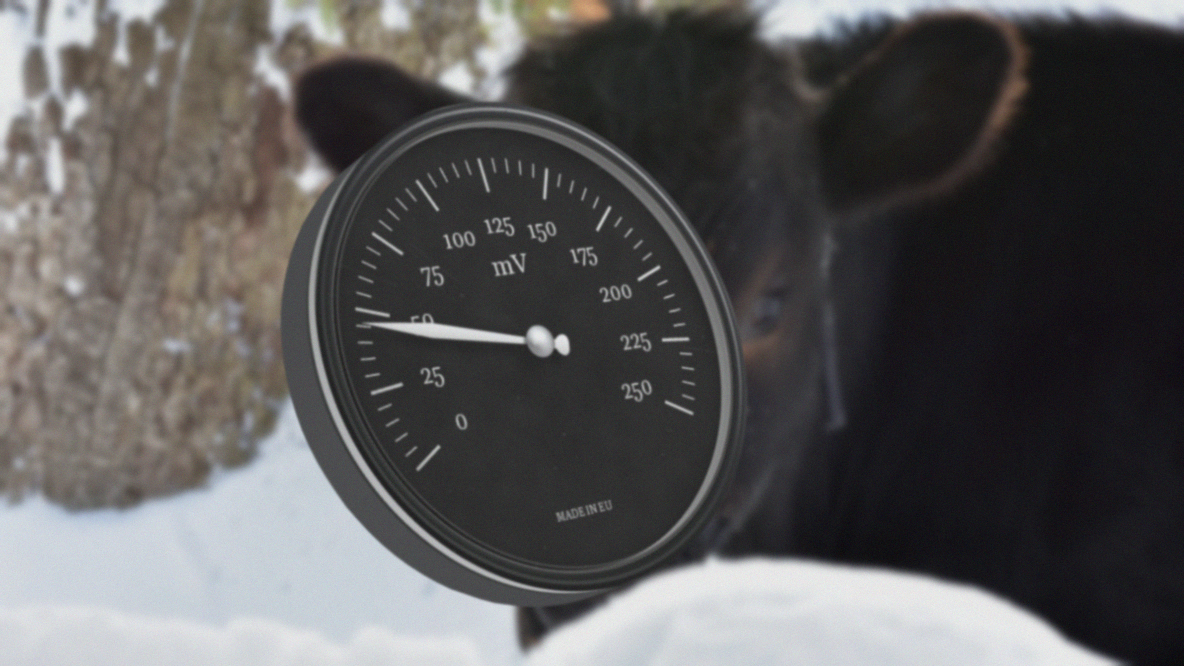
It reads 45 mV
